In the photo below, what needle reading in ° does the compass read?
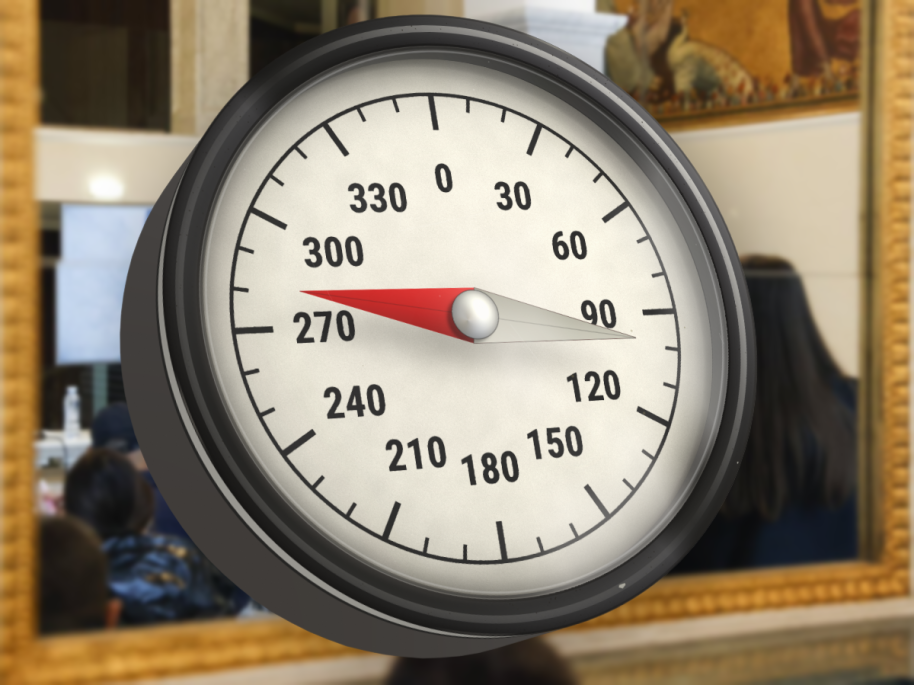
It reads 280 °
